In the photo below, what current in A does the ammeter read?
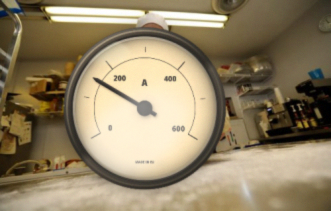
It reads 150 A
